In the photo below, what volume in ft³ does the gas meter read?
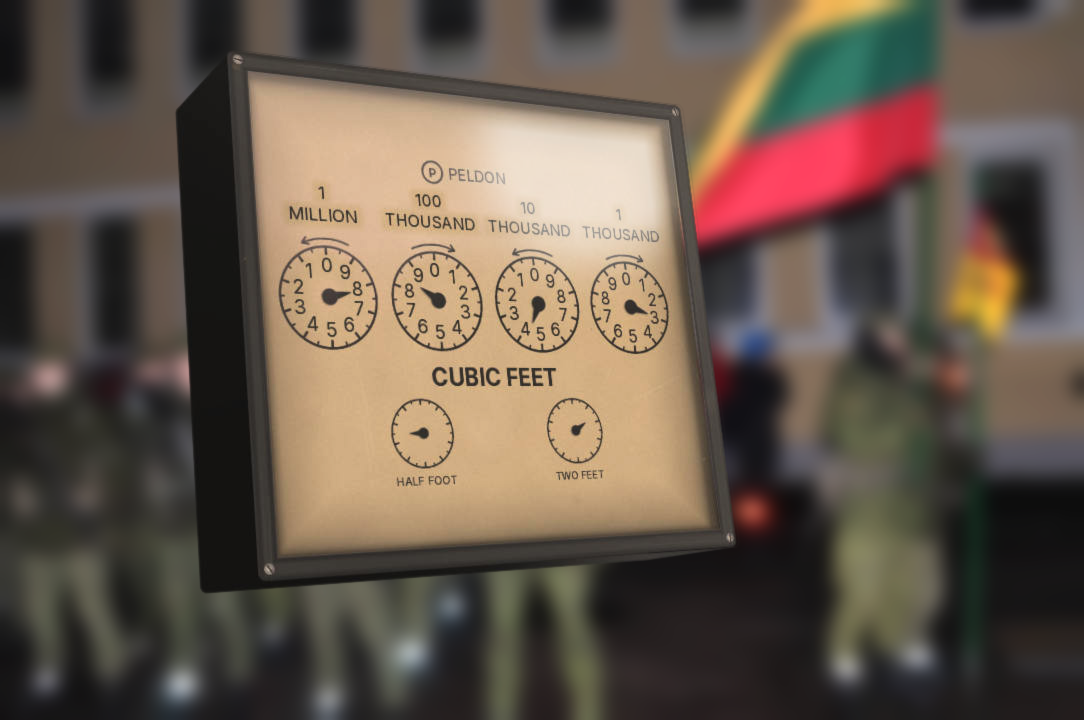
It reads 784300 ft³
